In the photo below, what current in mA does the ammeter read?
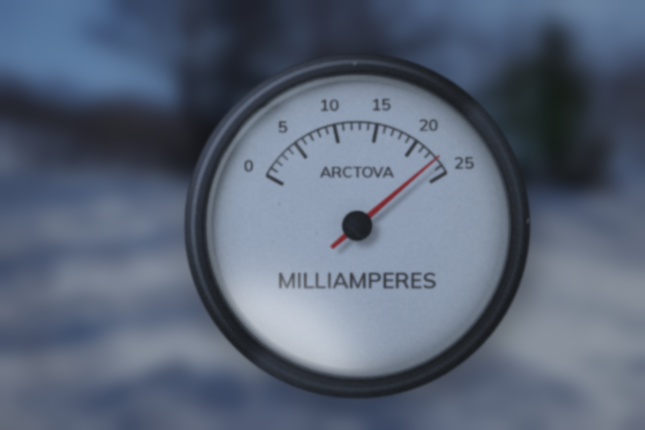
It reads 23 mA
